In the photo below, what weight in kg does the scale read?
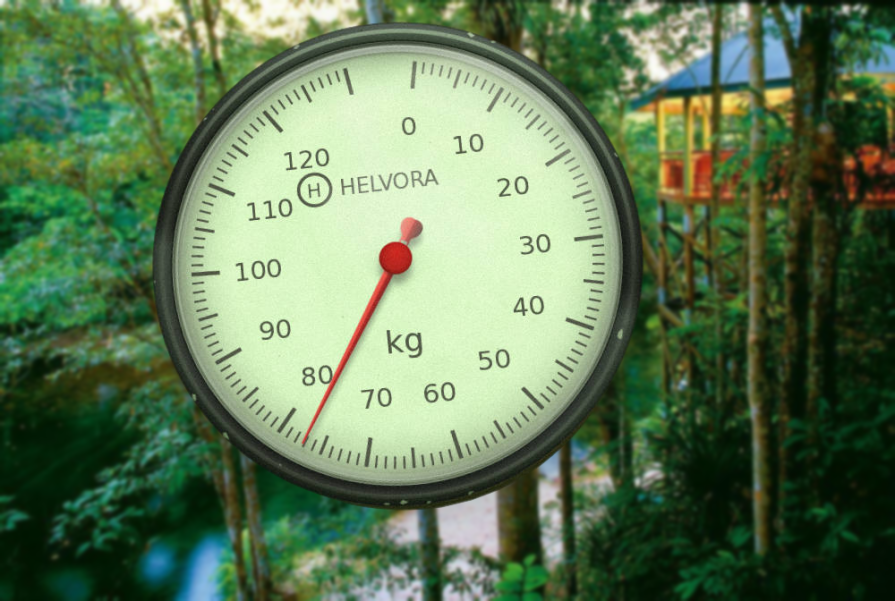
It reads 77 kg
